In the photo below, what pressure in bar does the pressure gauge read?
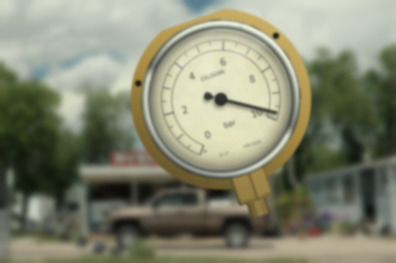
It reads 9.75 bar
